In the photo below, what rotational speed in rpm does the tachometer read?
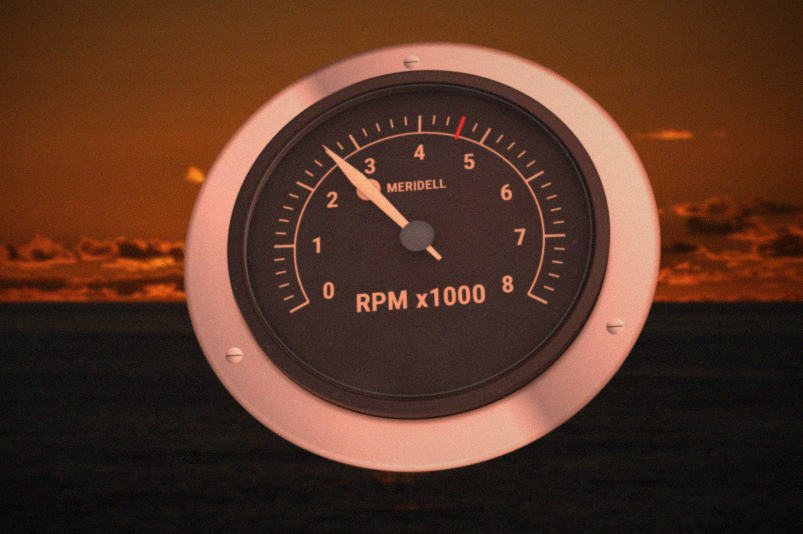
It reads 2600 rpm
